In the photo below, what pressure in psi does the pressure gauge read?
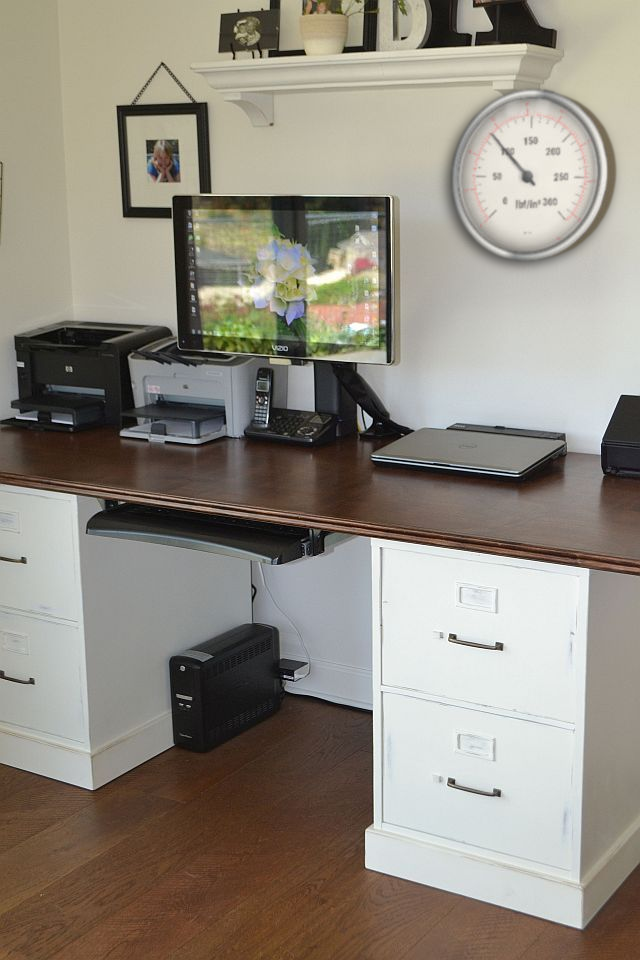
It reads 100 psi
